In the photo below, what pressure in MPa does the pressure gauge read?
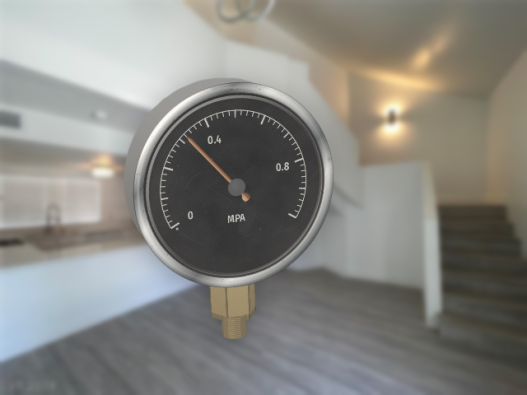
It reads 0.32 MPa
